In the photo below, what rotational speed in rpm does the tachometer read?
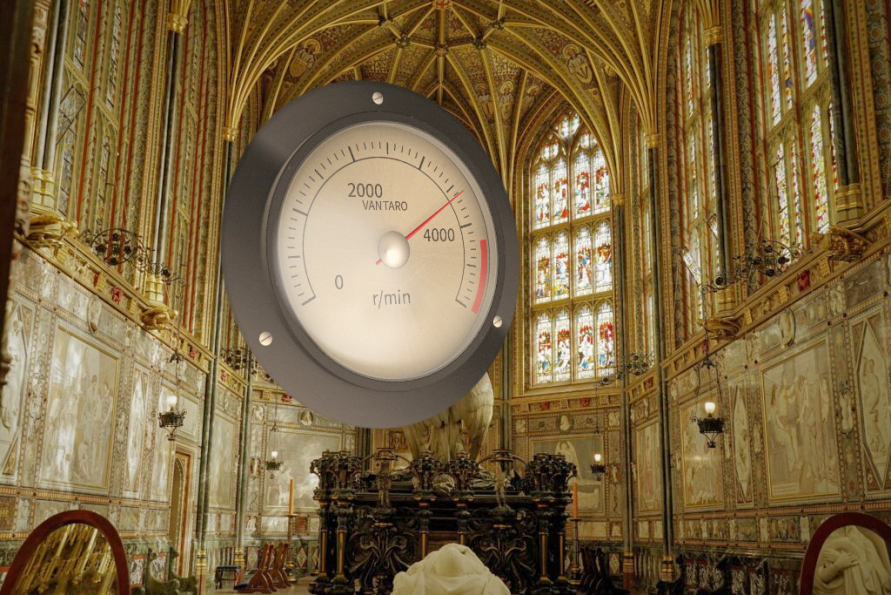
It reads 3600 rpm
